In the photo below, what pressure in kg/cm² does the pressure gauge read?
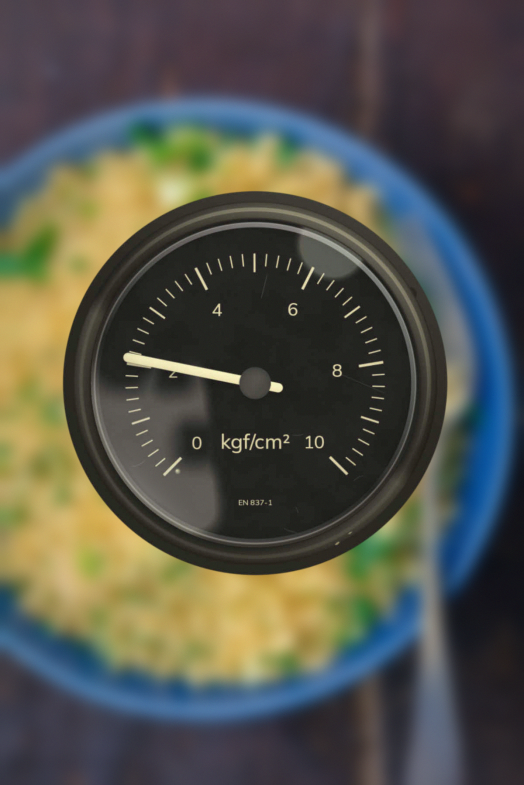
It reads 2.1 kg/cm²
